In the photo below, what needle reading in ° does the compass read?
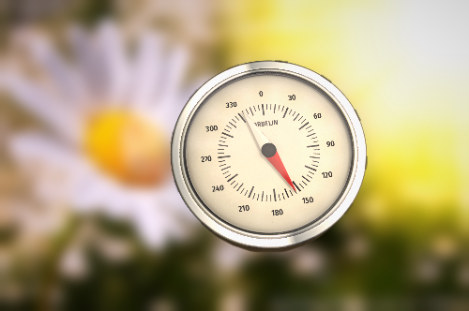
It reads 155 °
